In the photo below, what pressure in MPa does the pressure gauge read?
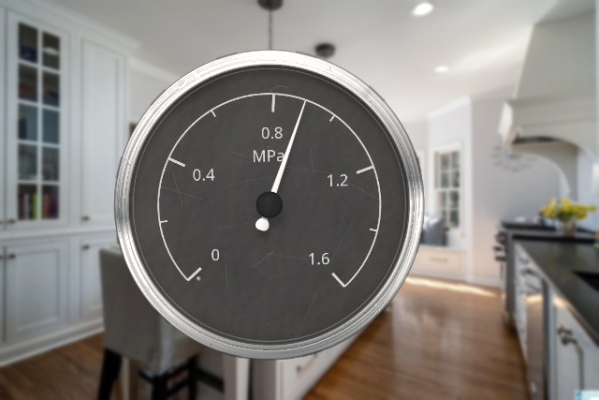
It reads 0.9 MPa
